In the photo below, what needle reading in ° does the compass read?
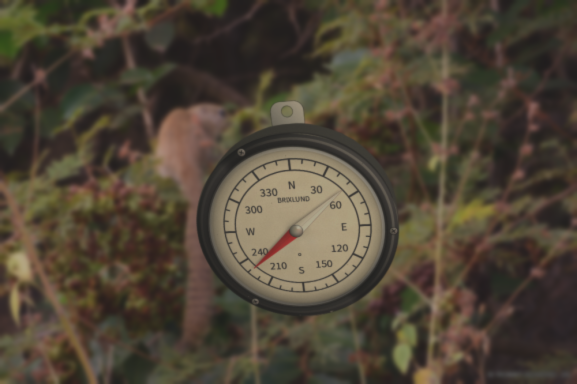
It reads 230 °
